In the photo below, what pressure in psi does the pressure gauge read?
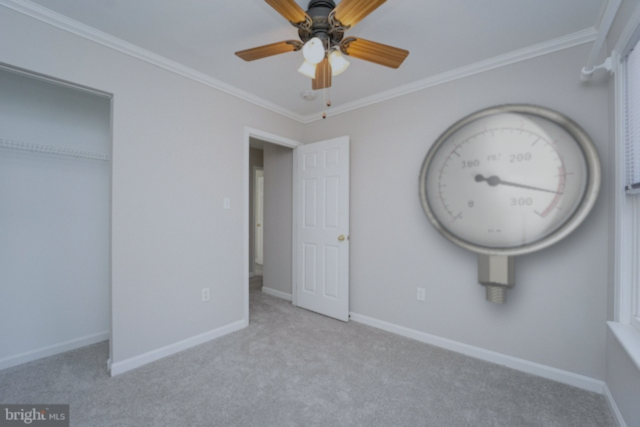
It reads 270 psi
